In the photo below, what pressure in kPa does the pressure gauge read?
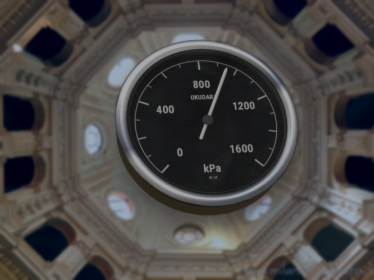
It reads 950 kPa
